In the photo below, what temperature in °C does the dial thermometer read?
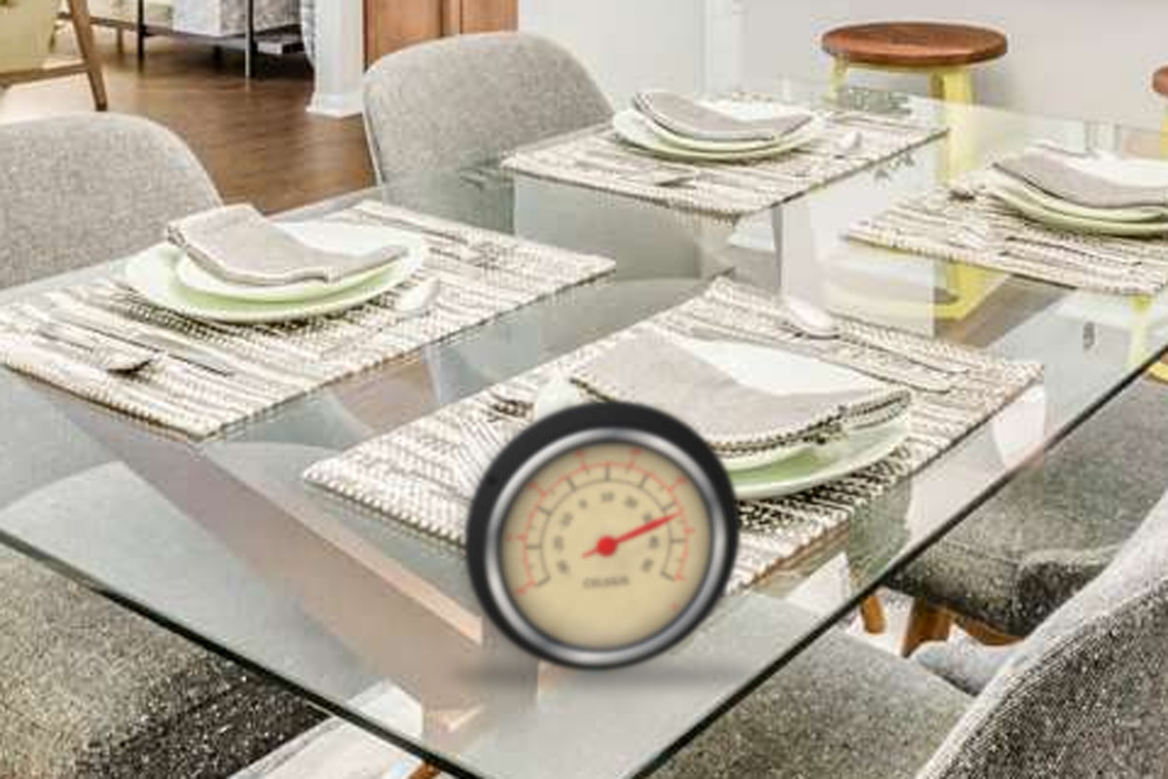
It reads 32.5 °C
